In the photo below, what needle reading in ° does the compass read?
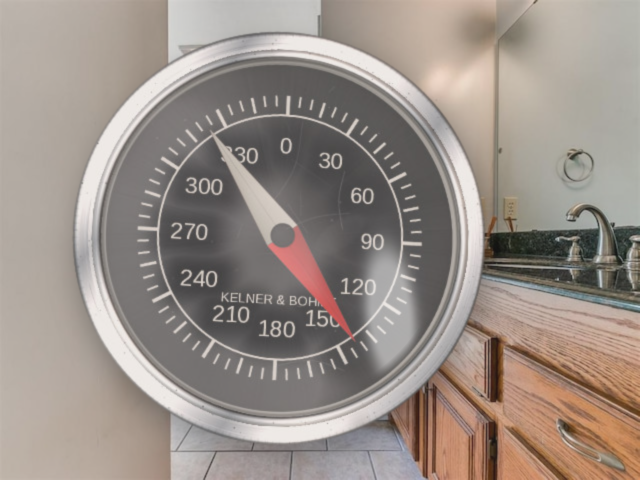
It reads 142.5 °
